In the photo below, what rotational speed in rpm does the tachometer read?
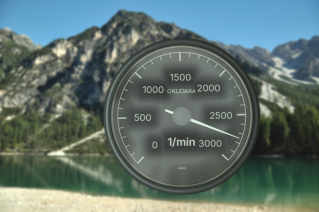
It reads 2750 rpm
